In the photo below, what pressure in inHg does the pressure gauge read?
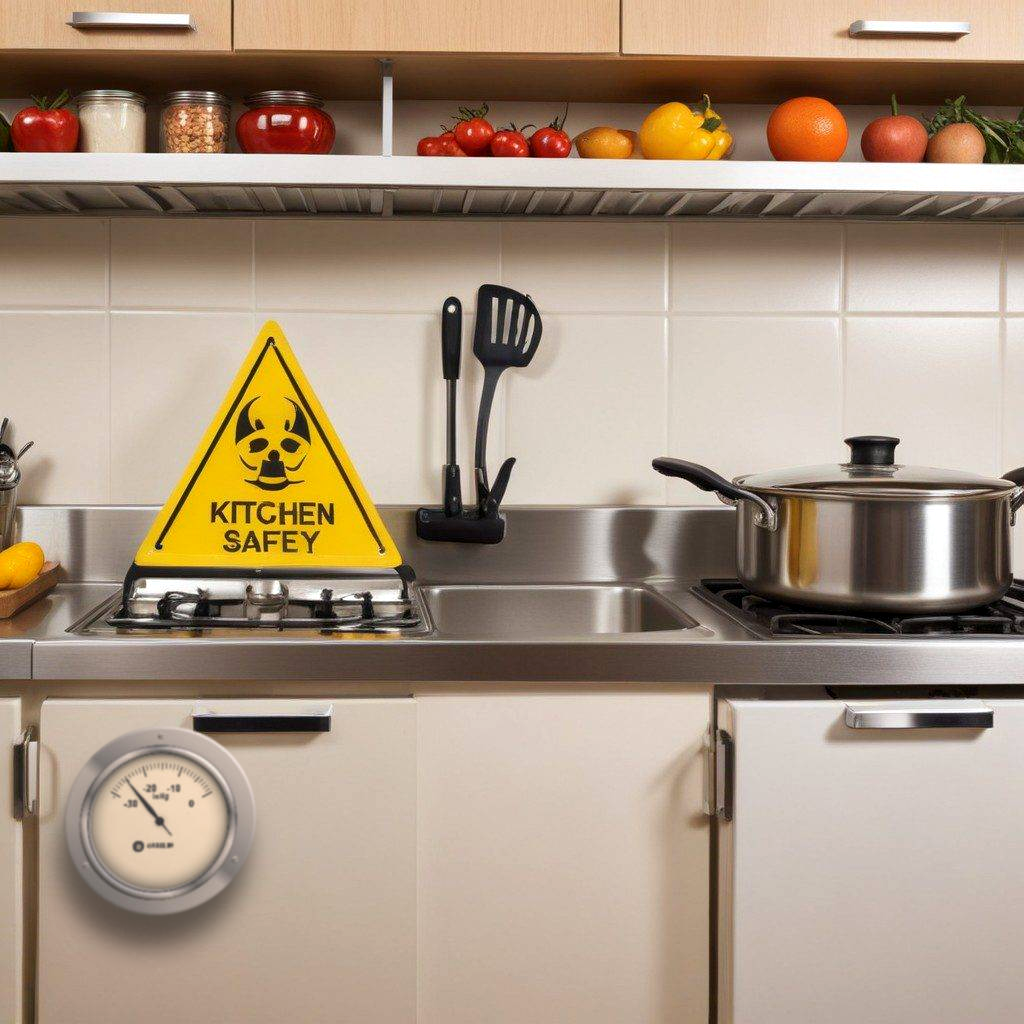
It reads -25 inHg
